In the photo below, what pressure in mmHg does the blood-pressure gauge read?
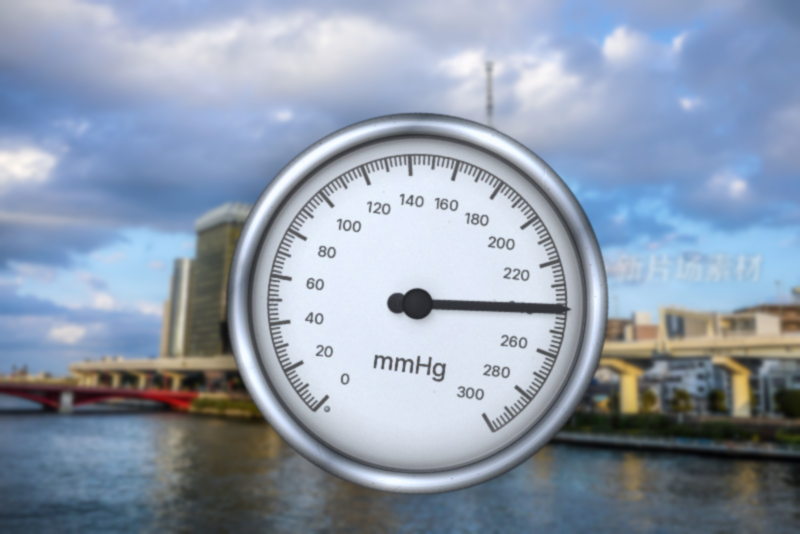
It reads 240 mmHg
